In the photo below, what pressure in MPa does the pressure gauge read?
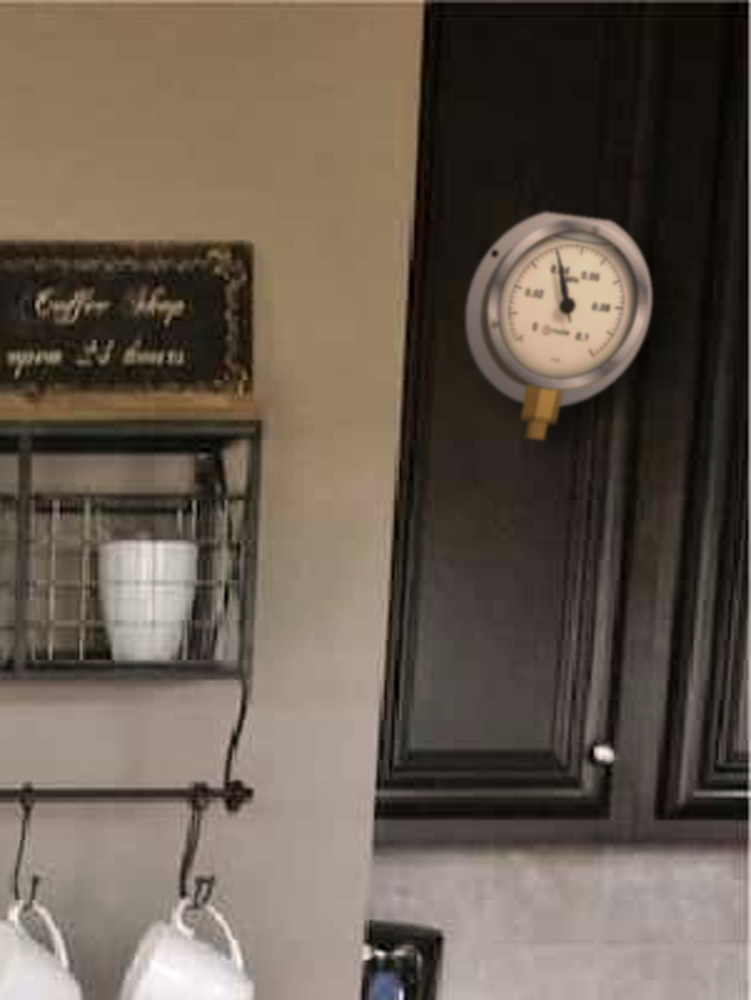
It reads 0.04 MPa
